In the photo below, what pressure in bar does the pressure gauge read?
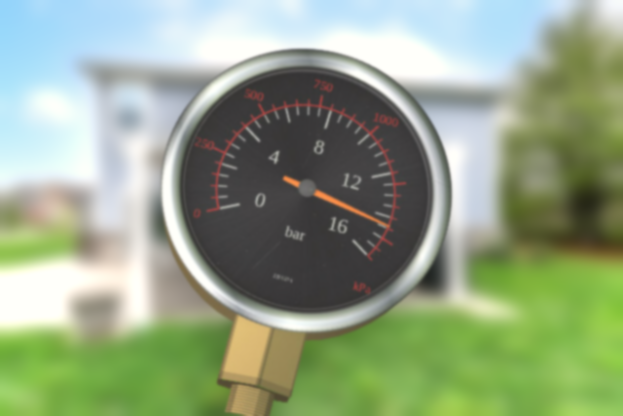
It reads 14.5 bar
